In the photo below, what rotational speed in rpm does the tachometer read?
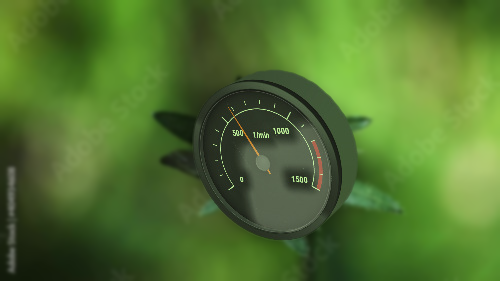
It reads 600 rpm
